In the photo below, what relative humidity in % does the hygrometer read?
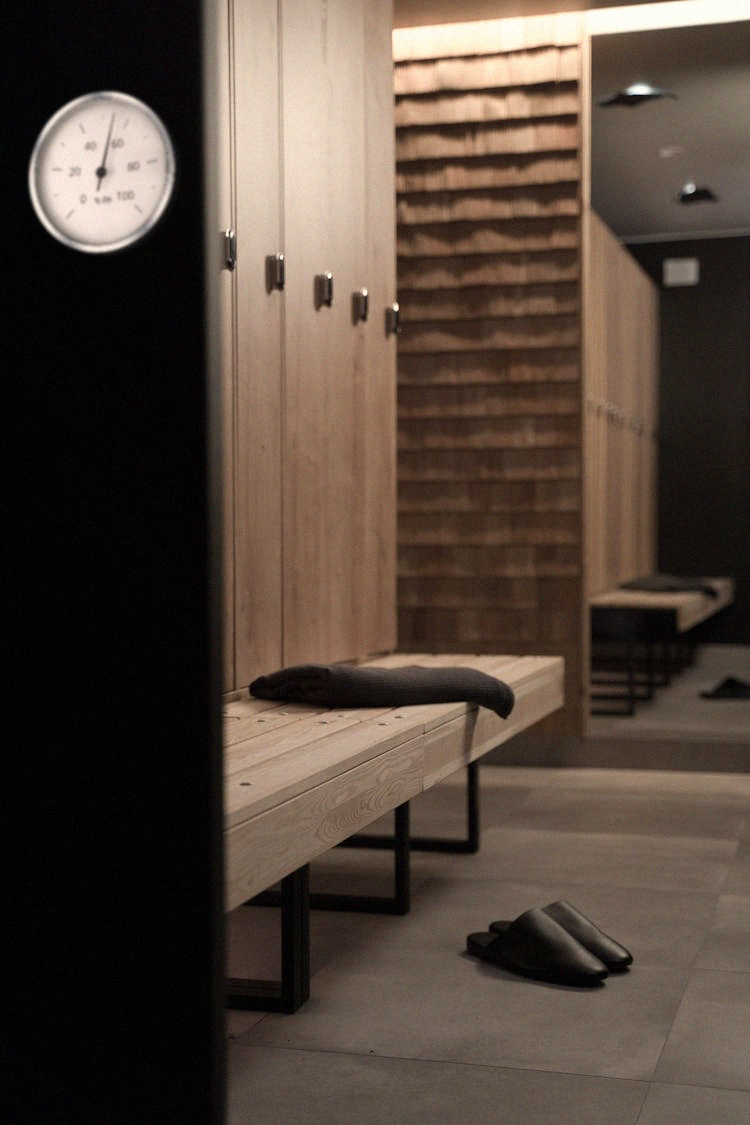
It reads 55 %
